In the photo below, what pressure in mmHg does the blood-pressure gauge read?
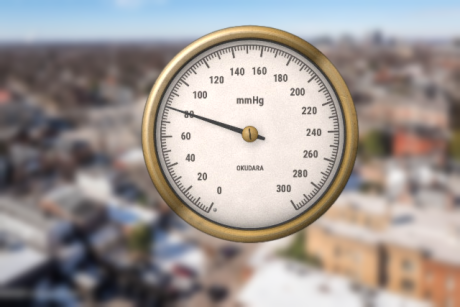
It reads 80 mmHg
